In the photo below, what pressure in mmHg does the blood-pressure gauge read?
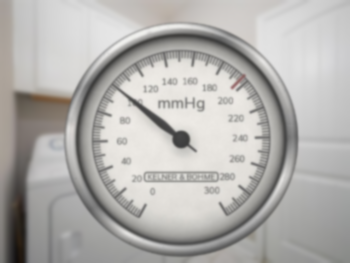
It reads 100 mmHg
